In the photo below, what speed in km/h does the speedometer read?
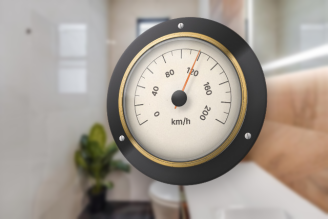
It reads 120 km/h
